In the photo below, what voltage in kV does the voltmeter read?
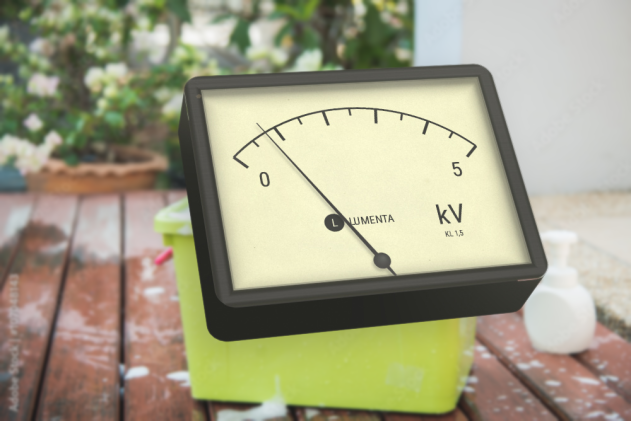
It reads 0.75 kV
